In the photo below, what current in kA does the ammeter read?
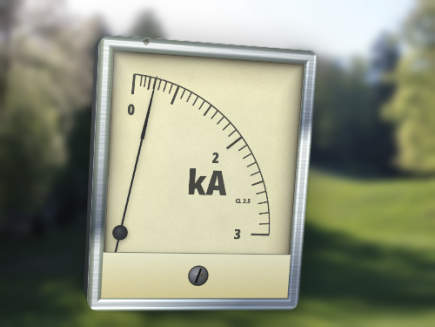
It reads 0.6 kA
